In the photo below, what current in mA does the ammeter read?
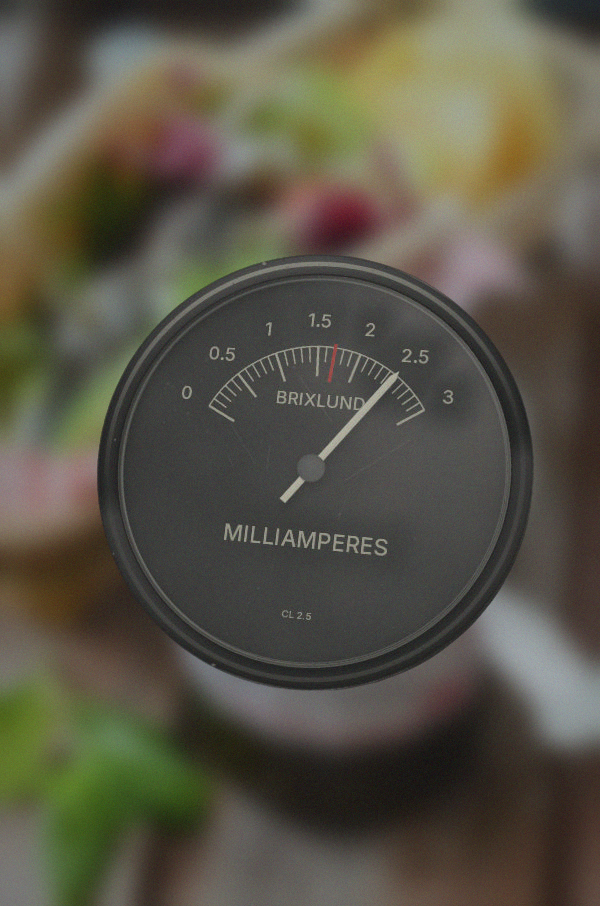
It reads 2.5 mA
